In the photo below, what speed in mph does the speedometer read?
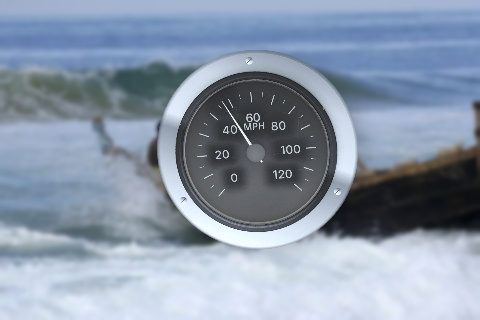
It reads 47.5 mph
